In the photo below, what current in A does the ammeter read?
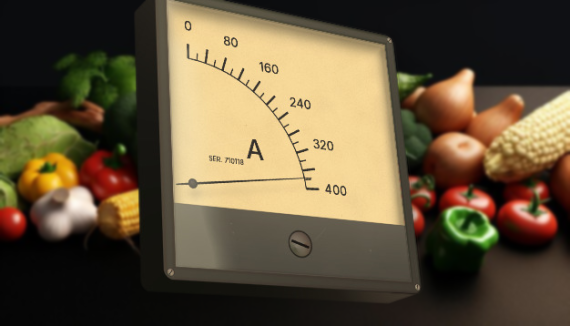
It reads 380 A
